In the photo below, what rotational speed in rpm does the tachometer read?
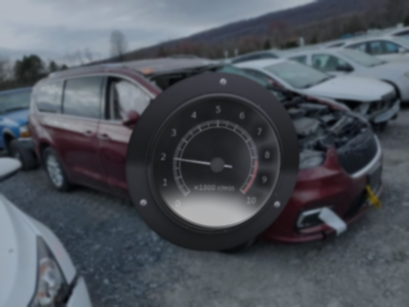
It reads 2000 rpm
